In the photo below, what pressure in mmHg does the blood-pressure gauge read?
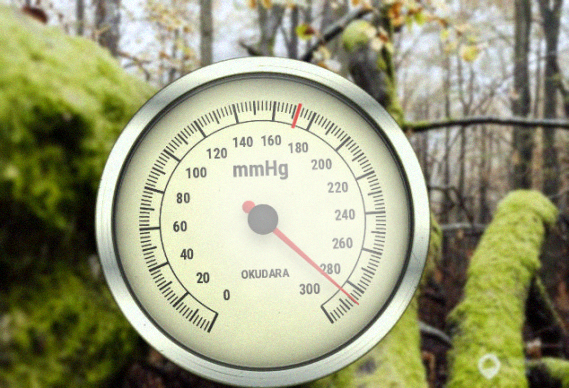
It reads 286 mmHg
